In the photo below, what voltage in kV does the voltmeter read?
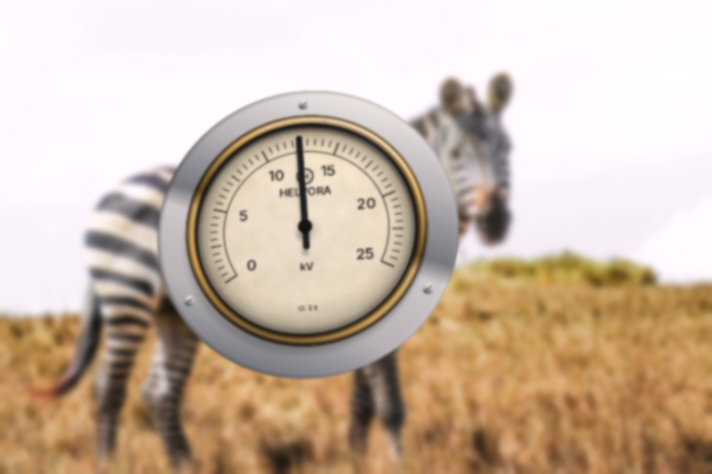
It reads 12.5 kV
